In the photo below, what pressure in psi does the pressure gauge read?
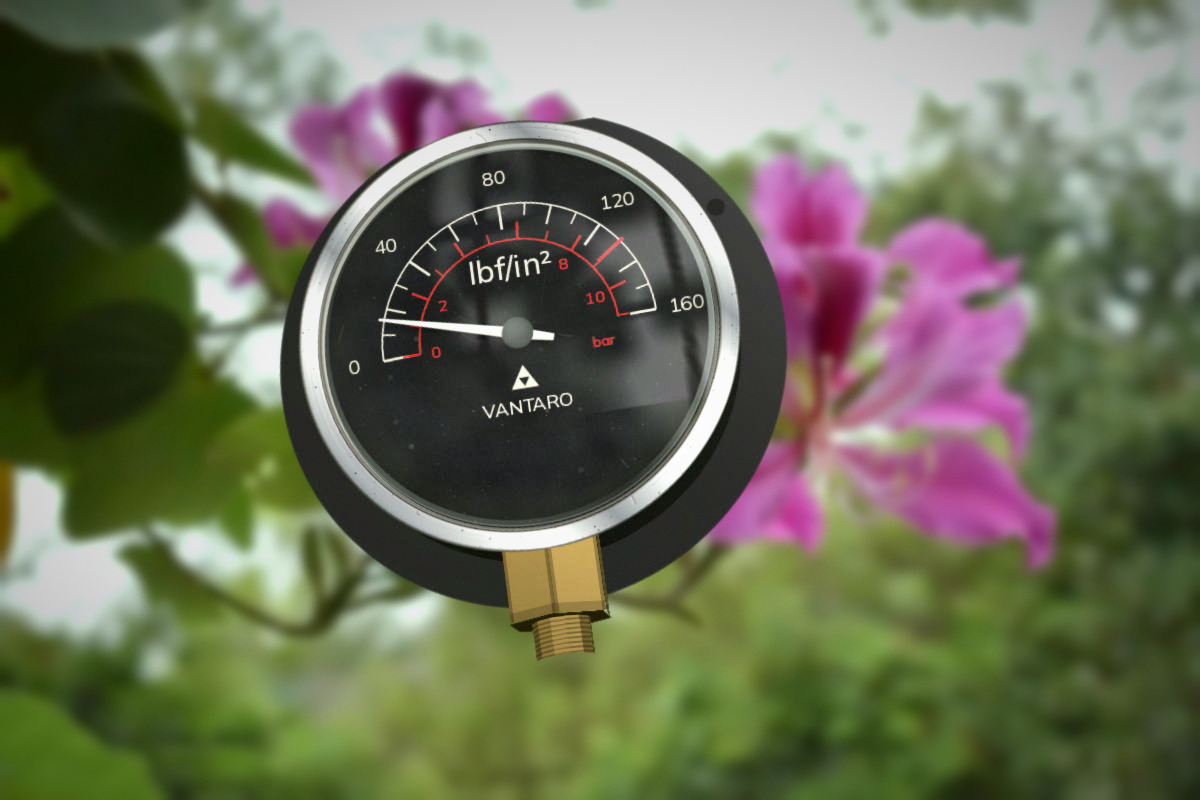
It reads 15 psi
